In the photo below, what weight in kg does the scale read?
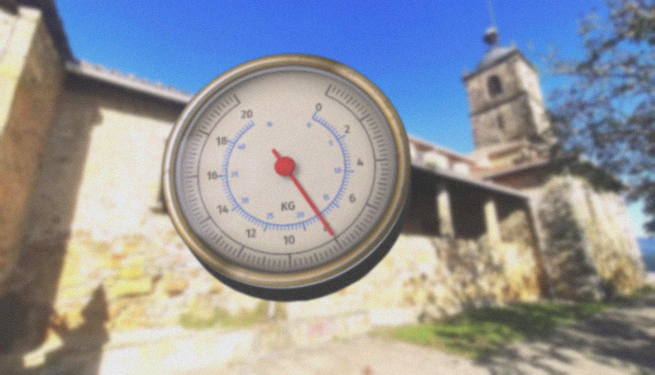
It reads 8 kg
